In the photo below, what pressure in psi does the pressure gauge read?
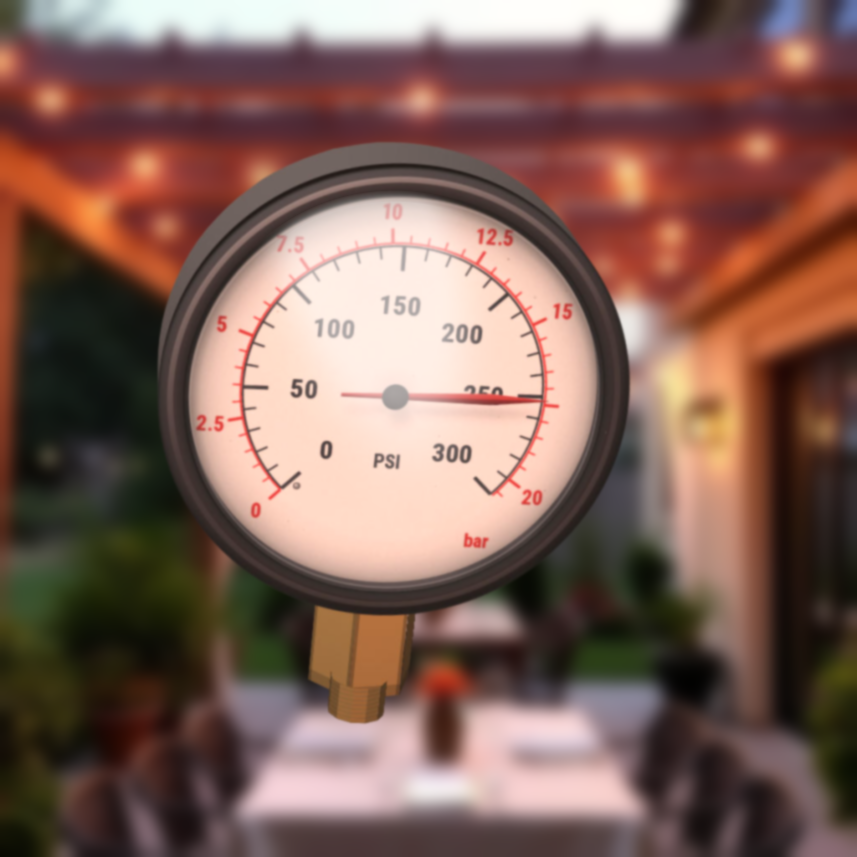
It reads 250 psi
